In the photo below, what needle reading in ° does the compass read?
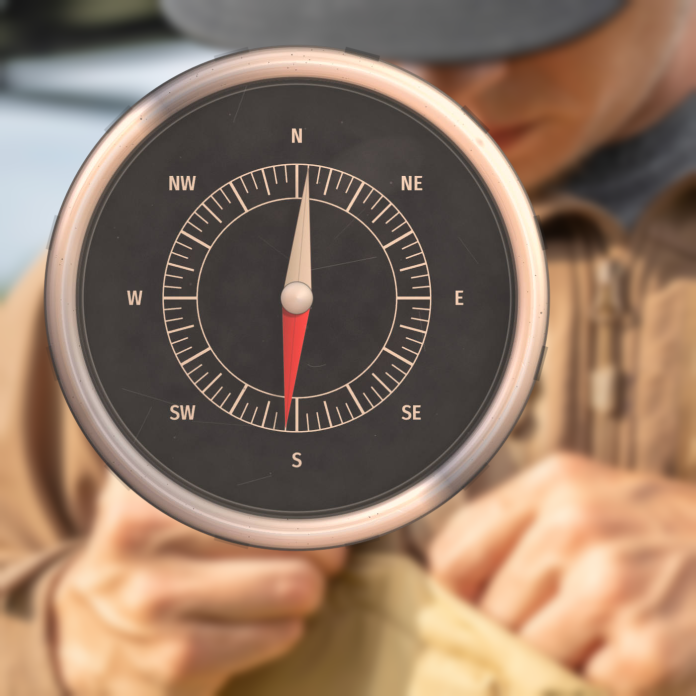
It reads 185 °
